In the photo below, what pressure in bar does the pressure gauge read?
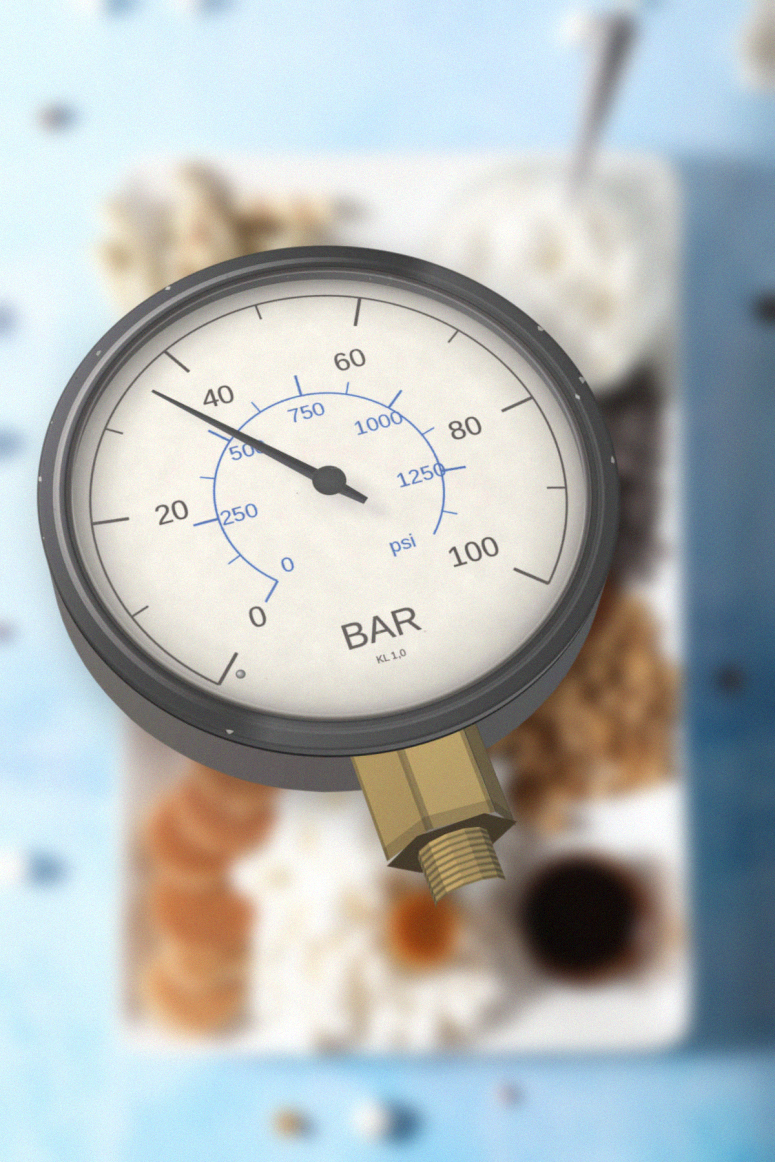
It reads 35 bar
